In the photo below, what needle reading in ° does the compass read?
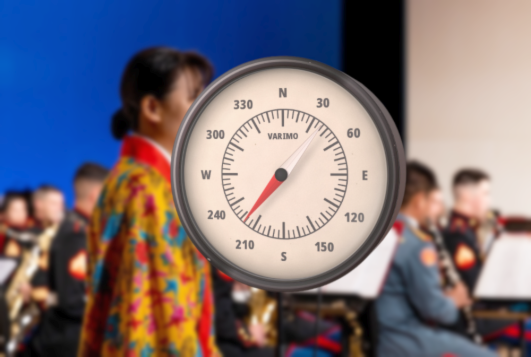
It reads 220 °
